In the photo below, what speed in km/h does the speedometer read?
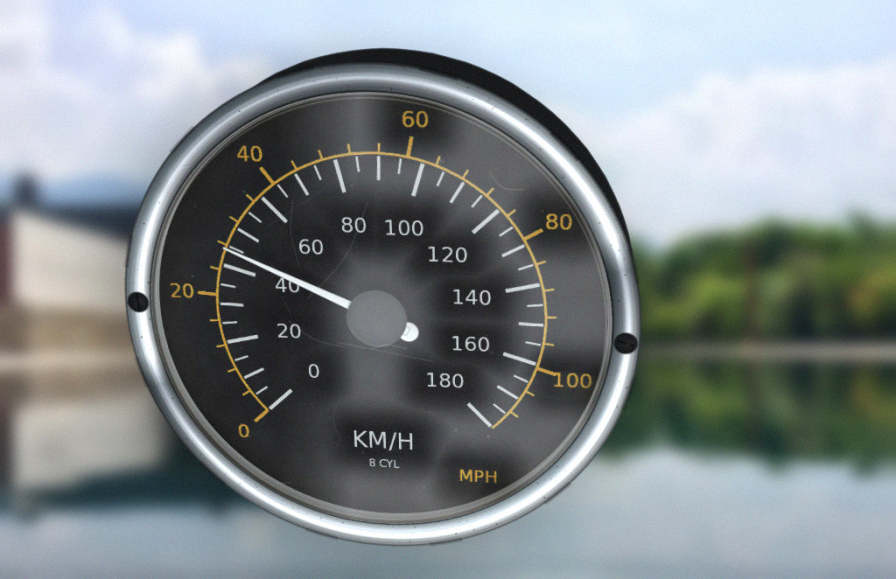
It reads 45 km/h
